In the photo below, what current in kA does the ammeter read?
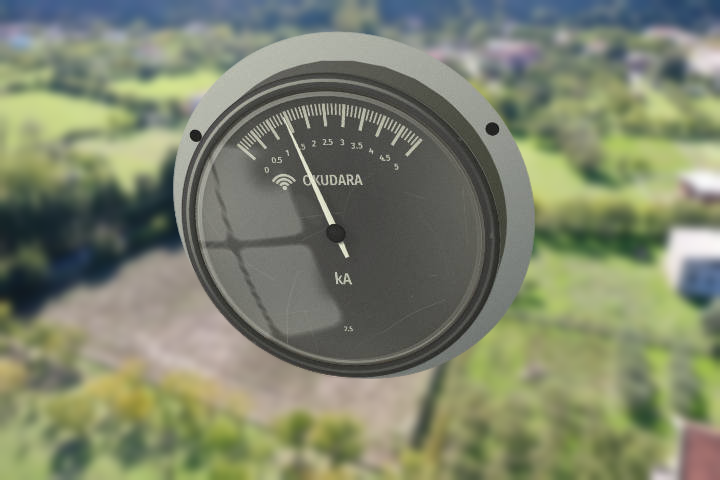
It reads 1.5 kA
